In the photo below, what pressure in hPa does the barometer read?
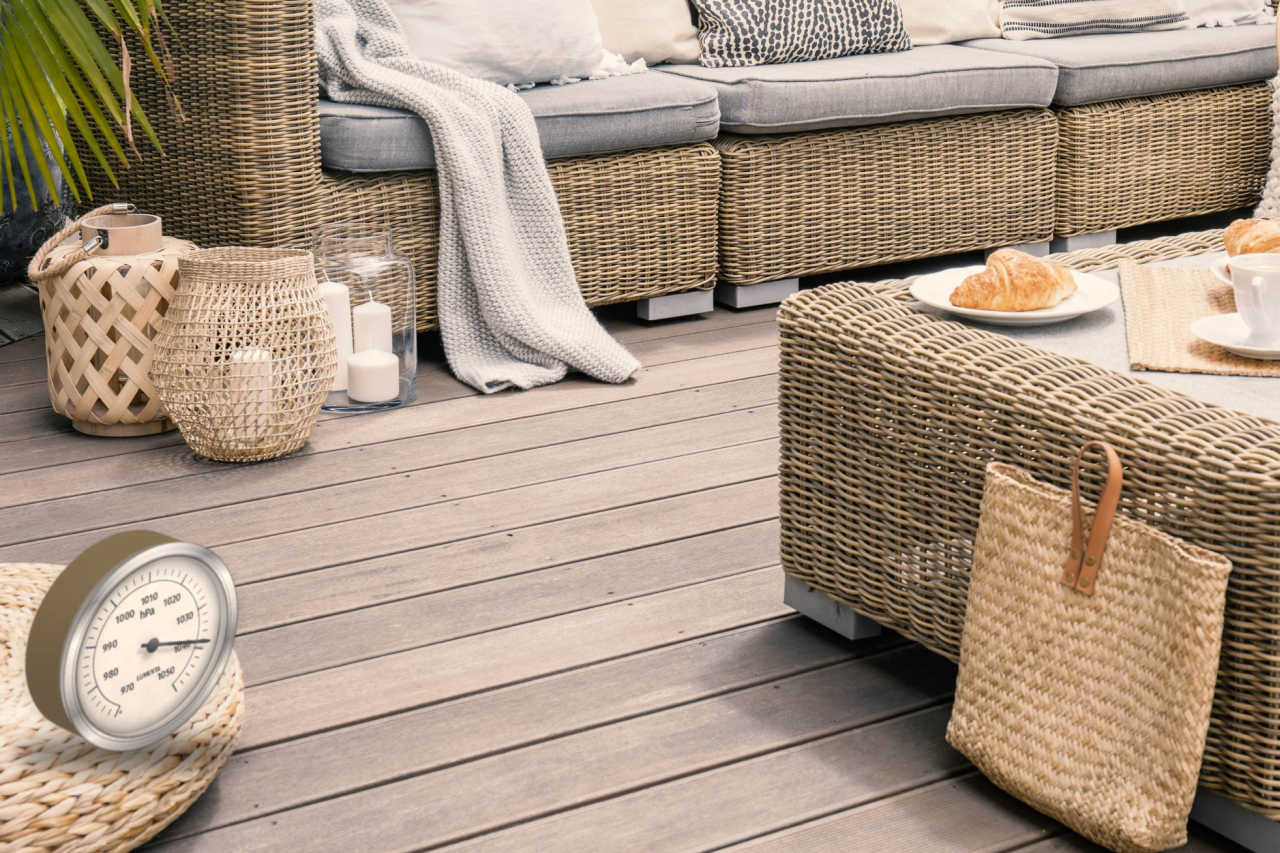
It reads 1038 hPa
